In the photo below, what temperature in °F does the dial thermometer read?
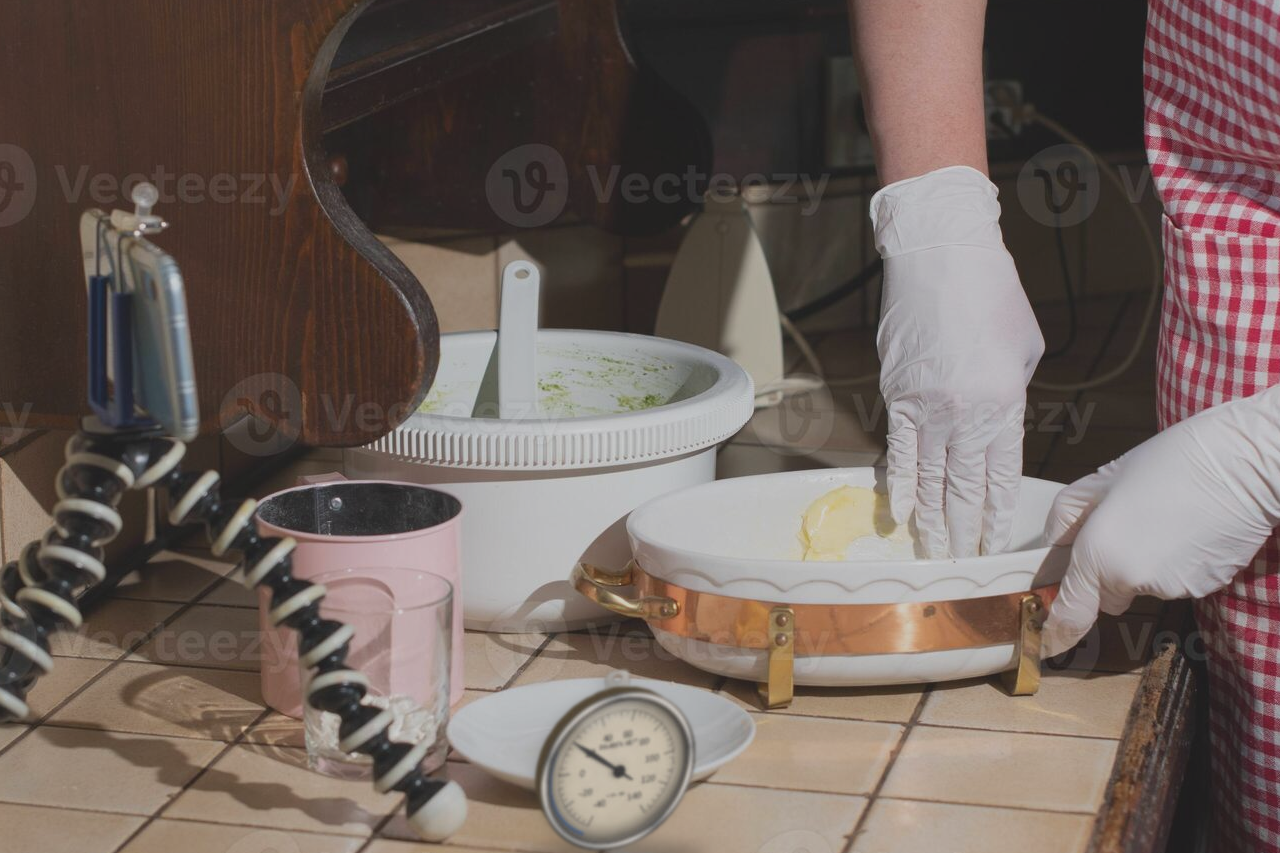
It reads 20 °F
